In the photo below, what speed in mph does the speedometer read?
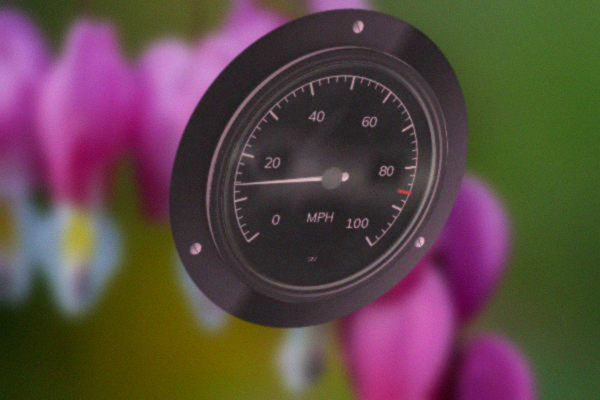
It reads 14 mph
